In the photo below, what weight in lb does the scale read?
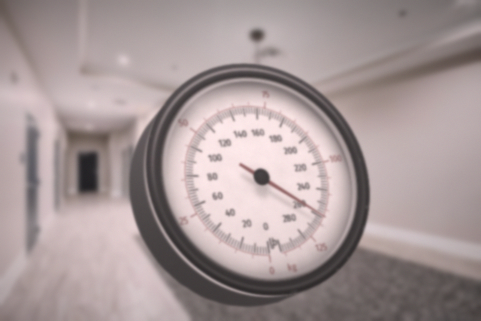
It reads 260 lb
